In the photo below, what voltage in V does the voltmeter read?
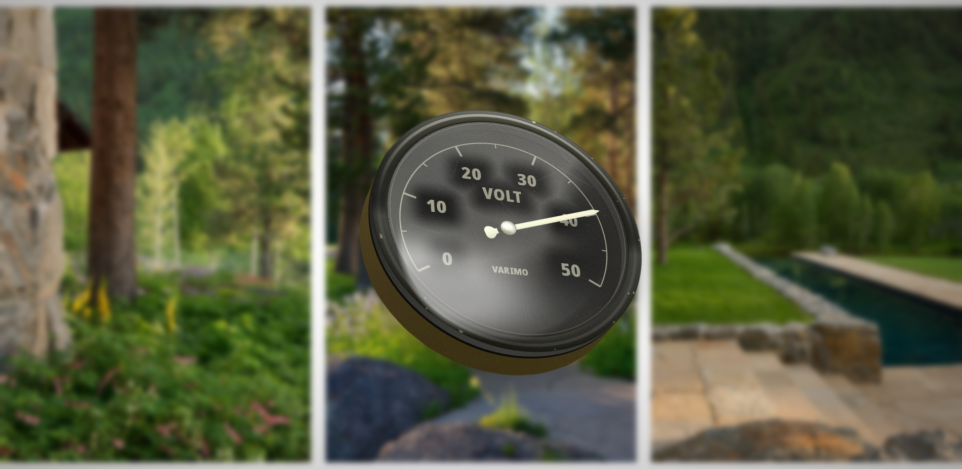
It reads 40 V
